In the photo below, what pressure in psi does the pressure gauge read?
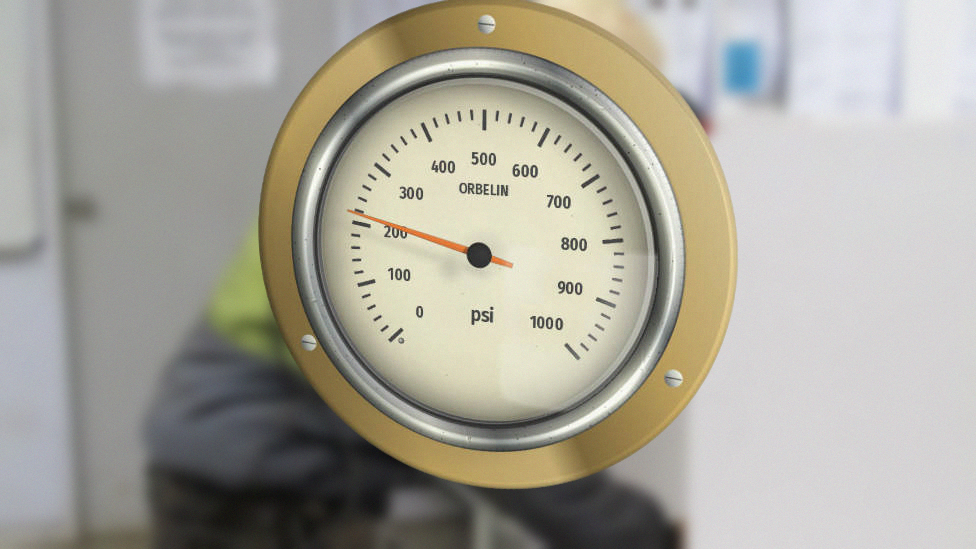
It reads 220 psi
